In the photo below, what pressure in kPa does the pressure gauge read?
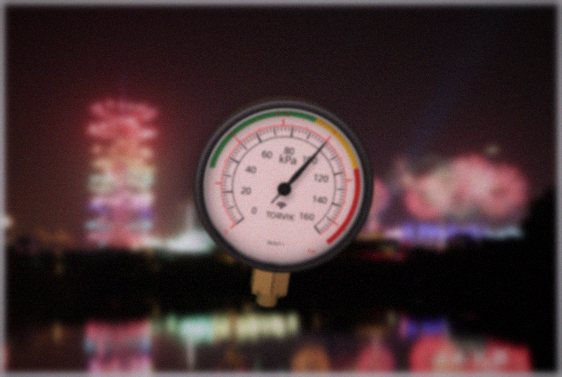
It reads 100 kPa
